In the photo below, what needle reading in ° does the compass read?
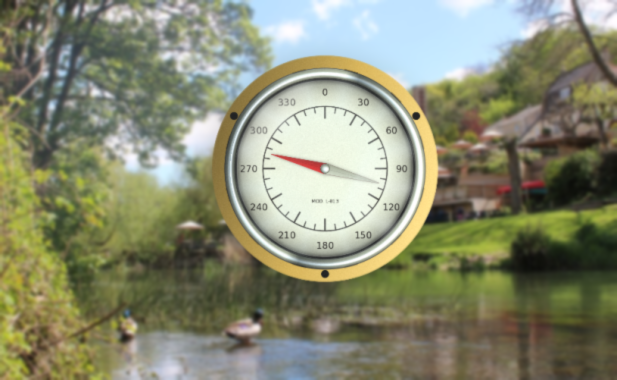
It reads 285 °
